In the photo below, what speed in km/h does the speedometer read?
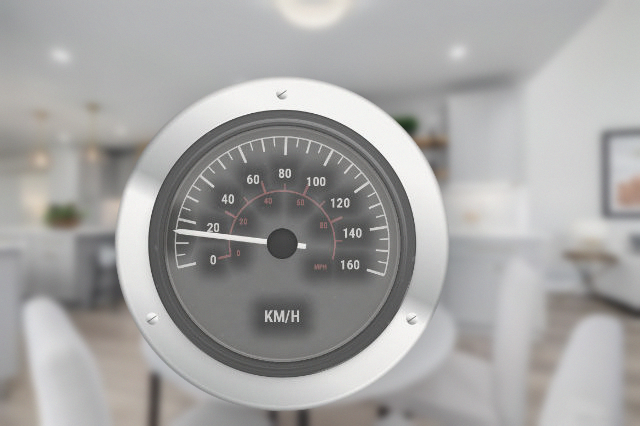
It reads 15 km/h
